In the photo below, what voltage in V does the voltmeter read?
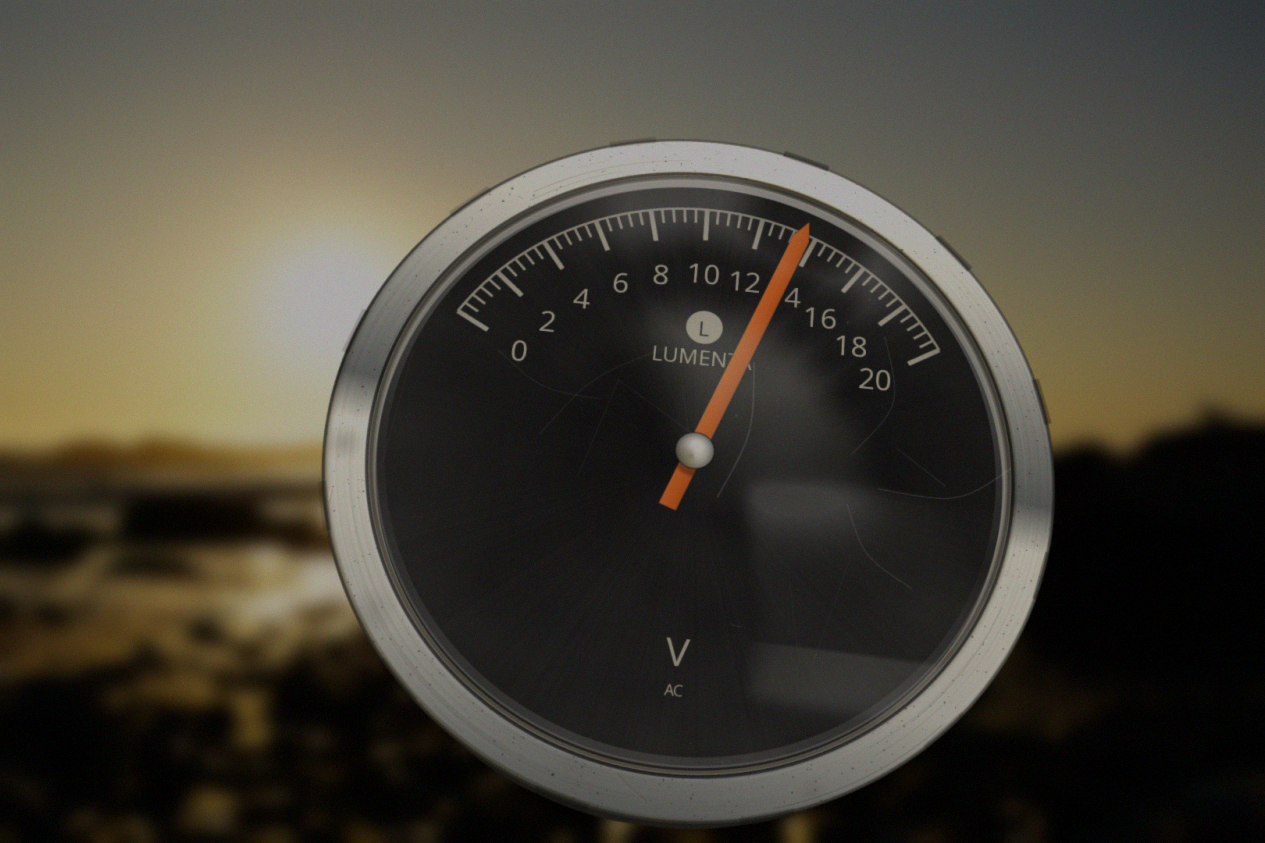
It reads 13.6 V
